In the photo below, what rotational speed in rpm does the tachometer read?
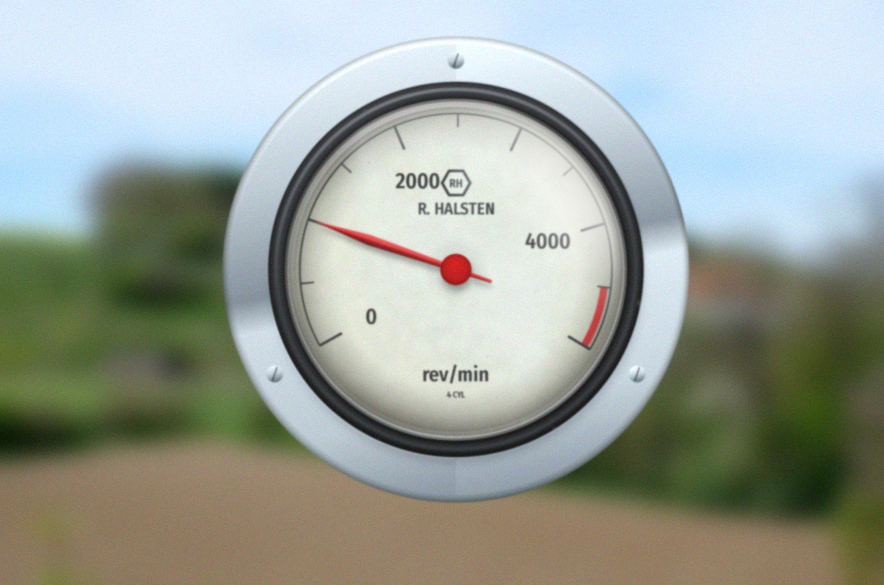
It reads 1000 rpm
